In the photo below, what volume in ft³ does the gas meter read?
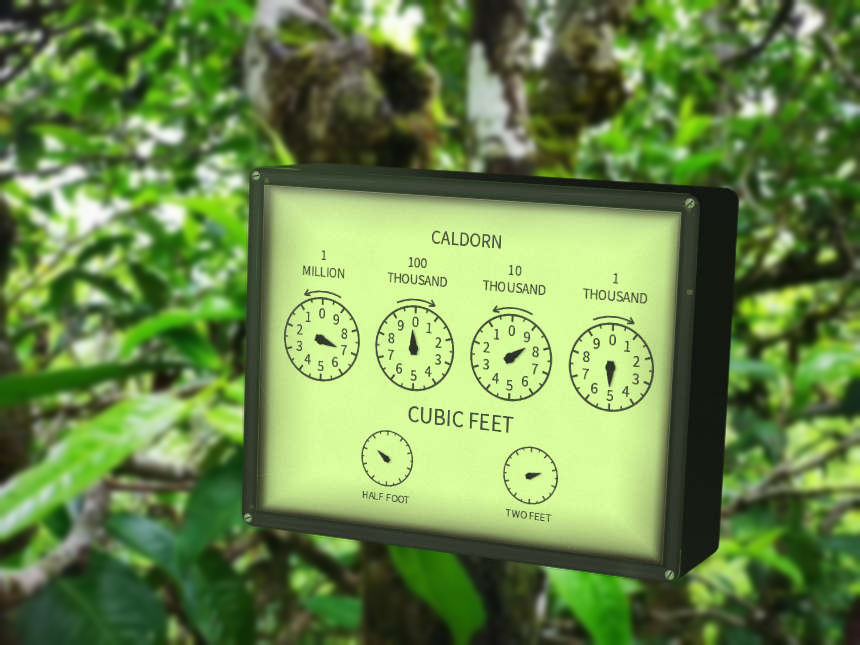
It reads 698500 ft³
